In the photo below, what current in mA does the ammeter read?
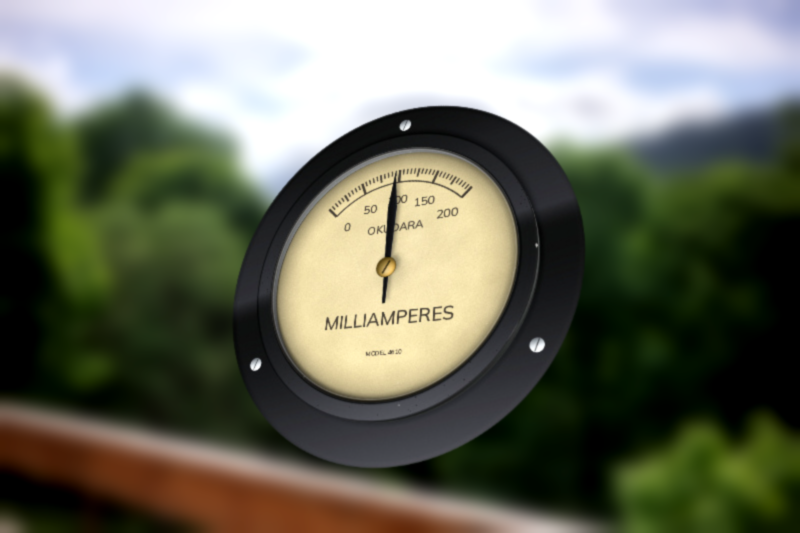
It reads 100 mA
